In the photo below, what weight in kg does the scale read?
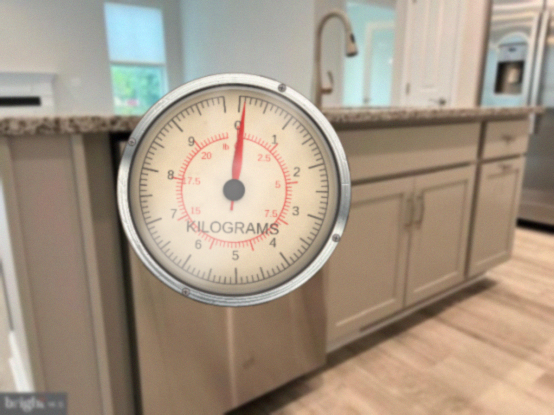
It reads 0.1 kg
